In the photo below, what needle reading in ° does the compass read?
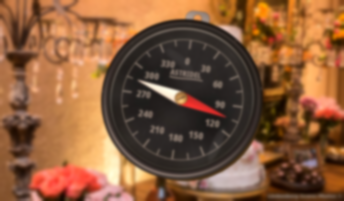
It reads 105 °
